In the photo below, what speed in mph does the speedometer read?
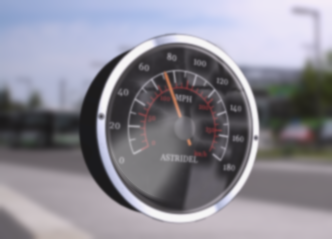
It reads 70 mph
